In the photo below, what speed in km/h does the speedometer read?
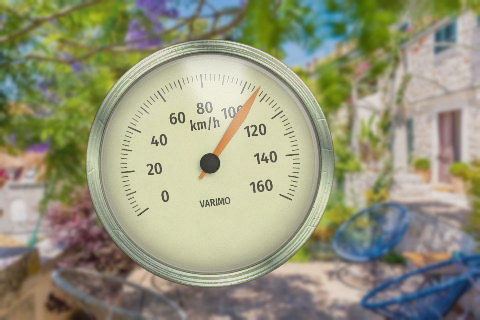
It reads 106 km/h
